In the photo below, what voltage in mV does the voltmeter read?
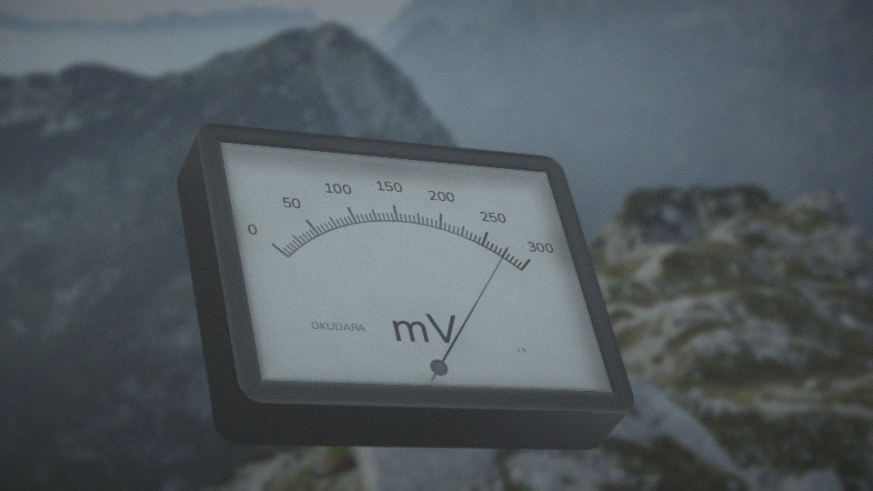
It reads 275 mV
